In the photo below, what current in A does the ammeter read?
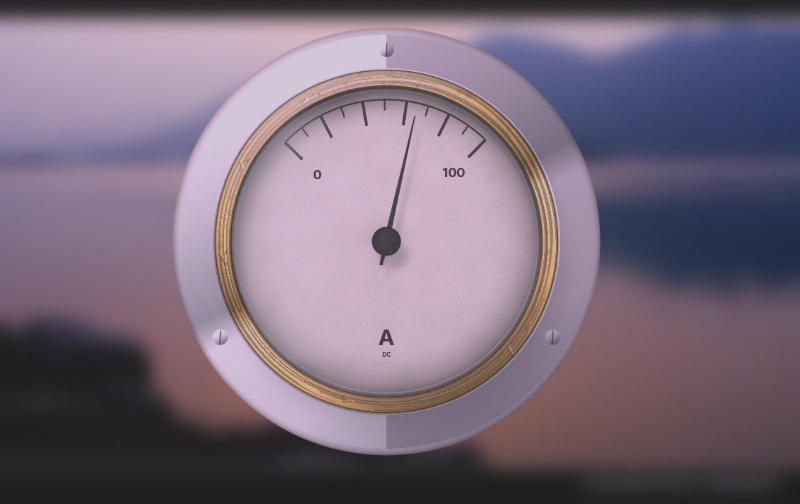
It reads 65 A
